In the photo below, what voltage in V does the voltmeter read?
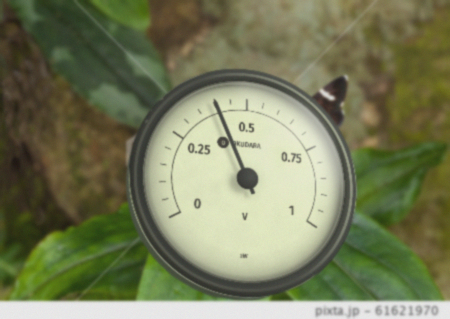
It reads 0.4 V
